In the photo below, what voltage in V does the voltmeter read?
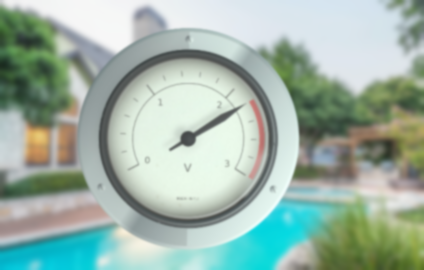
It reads 2.2 V
